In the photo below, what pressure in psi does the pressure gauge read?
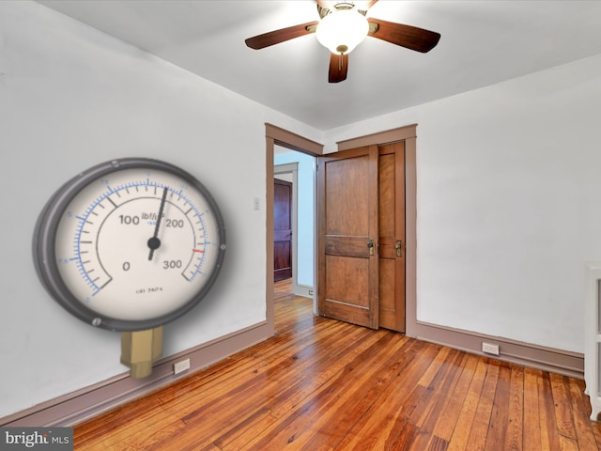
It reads 160 psi
